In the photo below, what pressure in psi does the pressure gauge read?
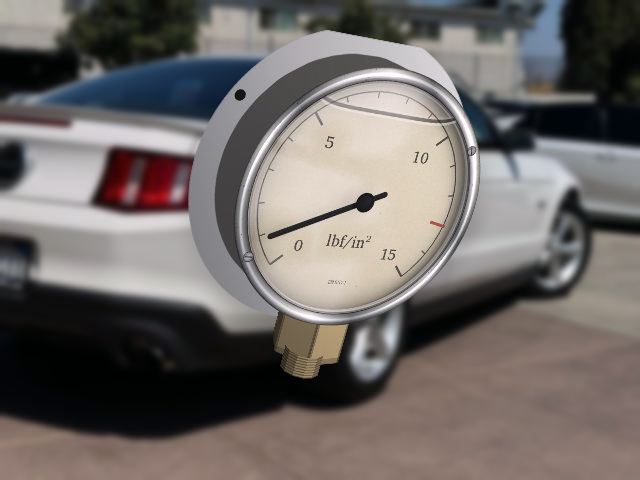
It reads 1 psi
